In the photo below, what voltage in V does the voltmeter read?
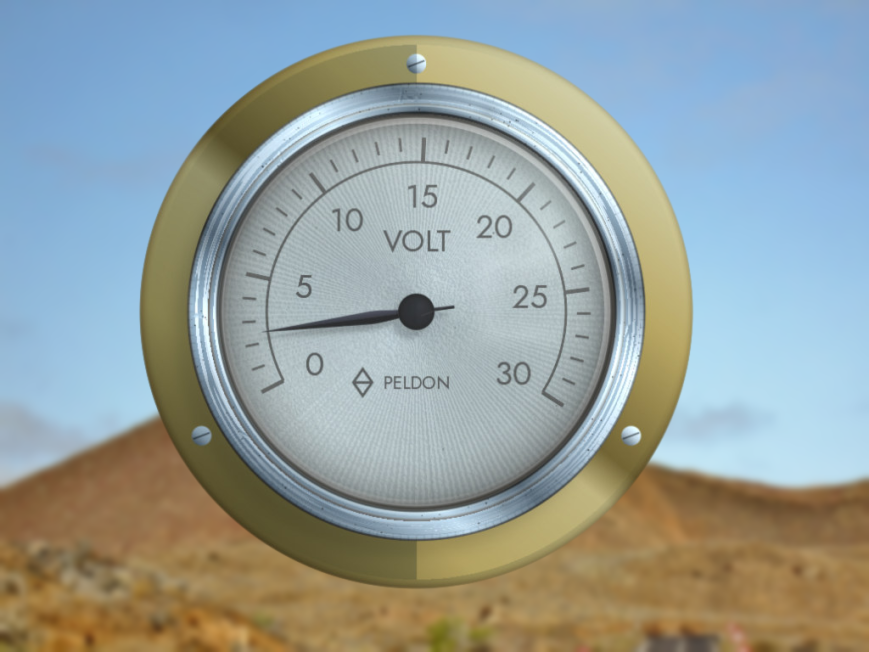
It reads 2.5 V
